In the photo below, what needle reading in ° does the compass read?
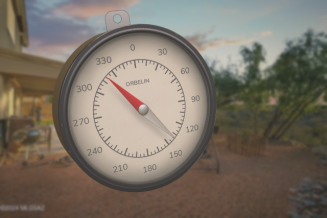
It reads 320 °
